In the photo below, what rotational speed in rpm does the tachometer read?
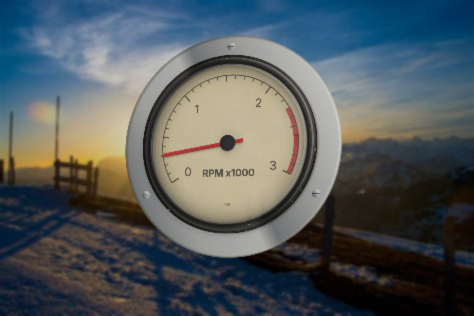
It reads 300 rpm
